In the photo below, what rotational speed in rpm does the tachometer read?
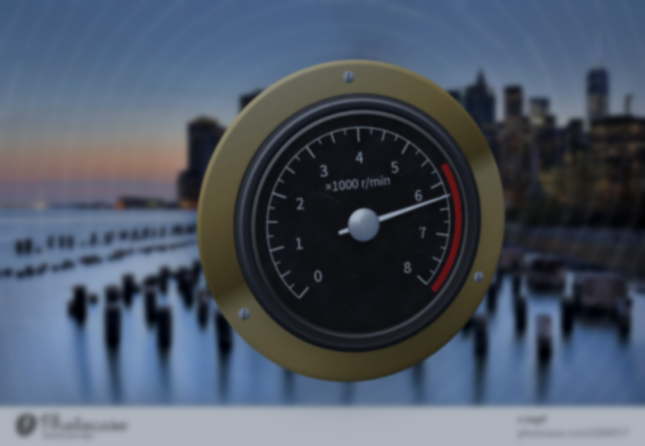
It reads 6250 rpm
